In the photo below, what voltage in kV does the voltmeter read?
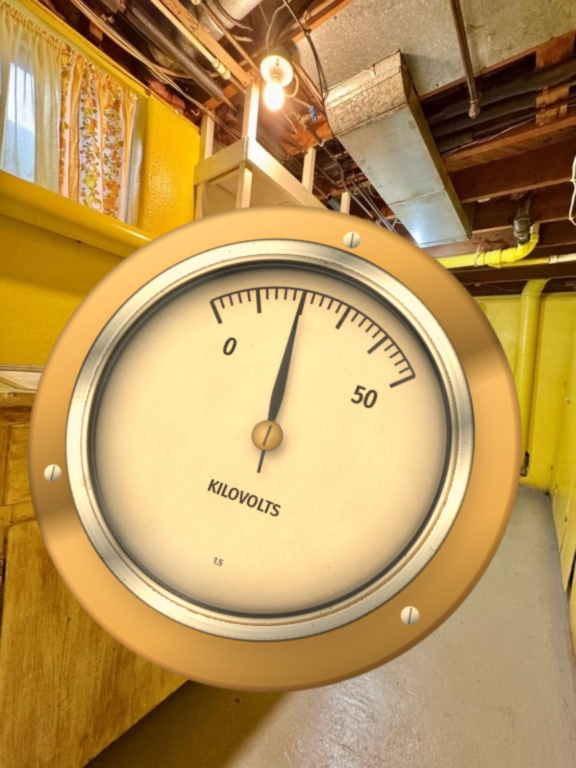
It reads 20 kV
